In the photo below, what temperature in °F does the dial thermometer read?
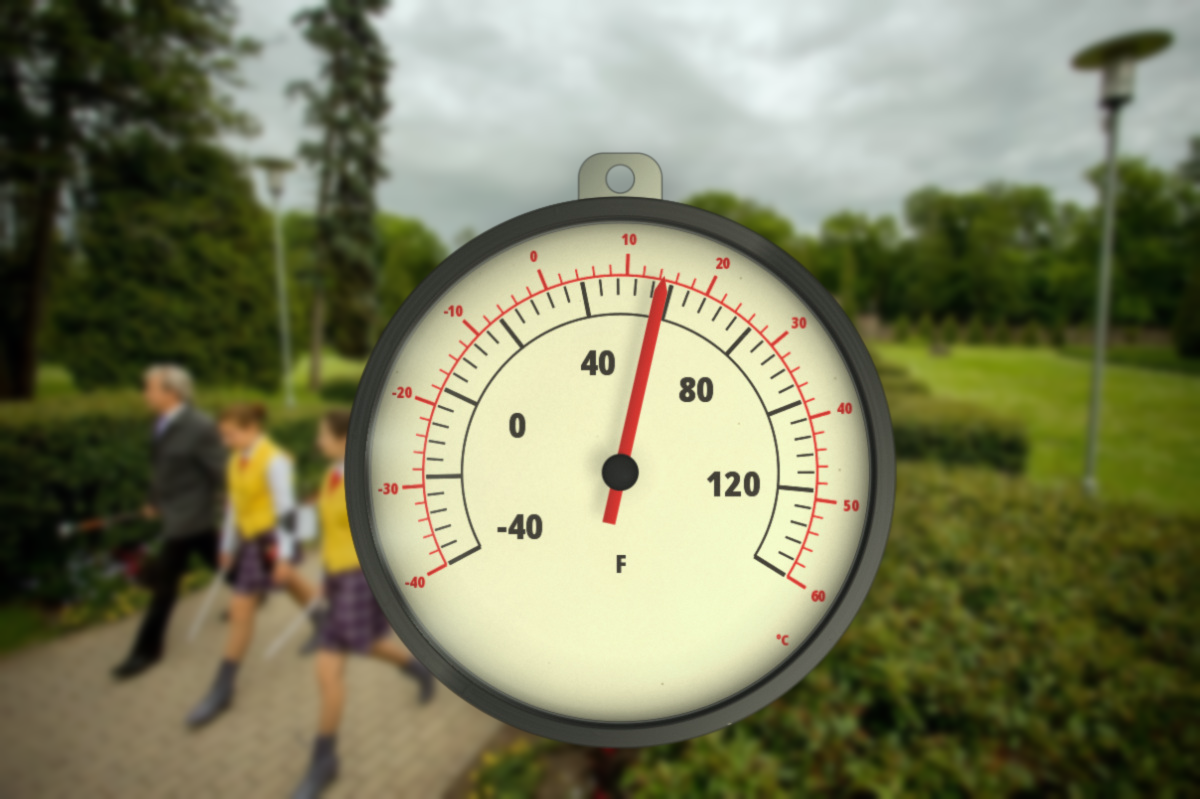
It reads 58 °F
